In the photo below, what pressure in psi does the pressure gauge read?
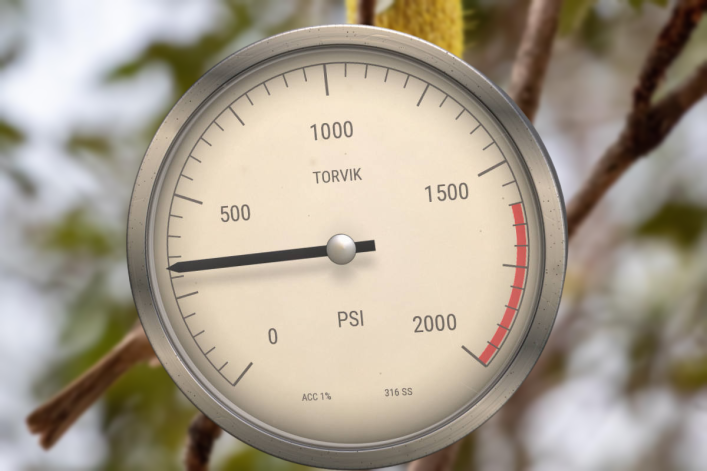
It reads 325 psi
